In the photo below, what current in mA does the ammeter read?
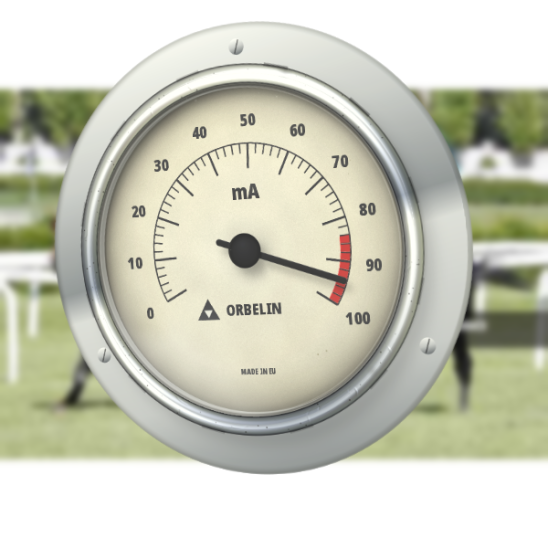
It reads 94 mA
